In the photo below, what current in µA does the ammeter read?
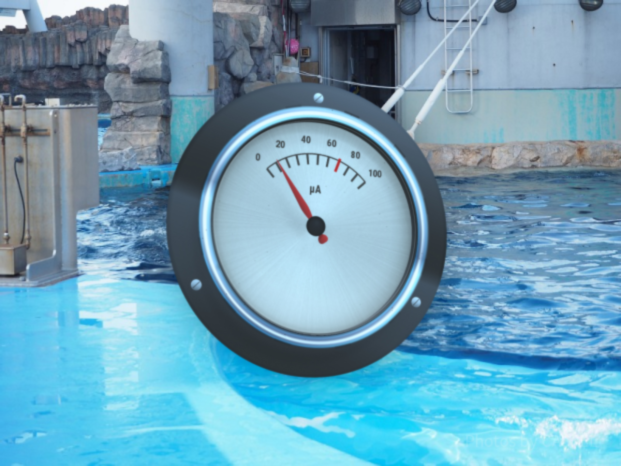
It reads 10 µA
